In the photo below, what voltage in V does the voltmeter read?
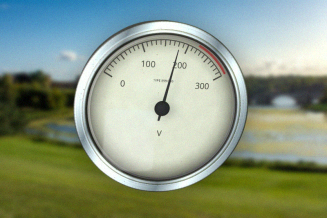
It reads 180 V
